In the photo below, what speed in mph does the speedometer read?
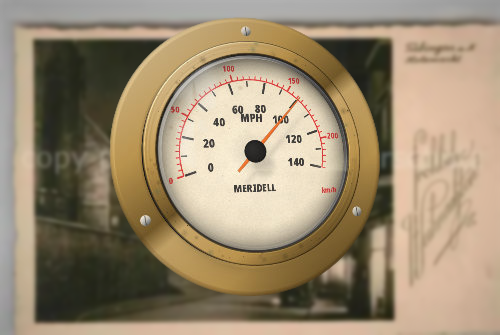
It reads 100 mph
